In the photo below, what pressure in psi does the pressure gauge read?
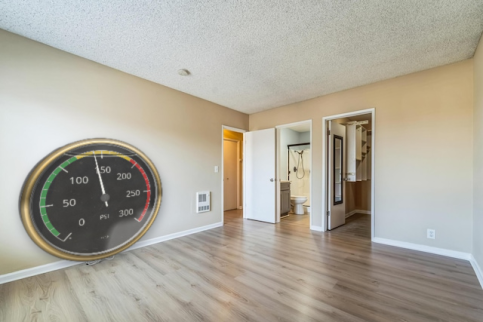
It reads 140 psi
